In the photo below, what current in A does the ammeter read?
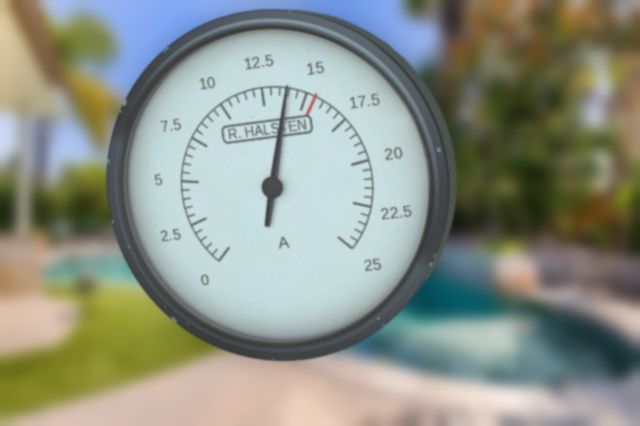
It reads 14 A
